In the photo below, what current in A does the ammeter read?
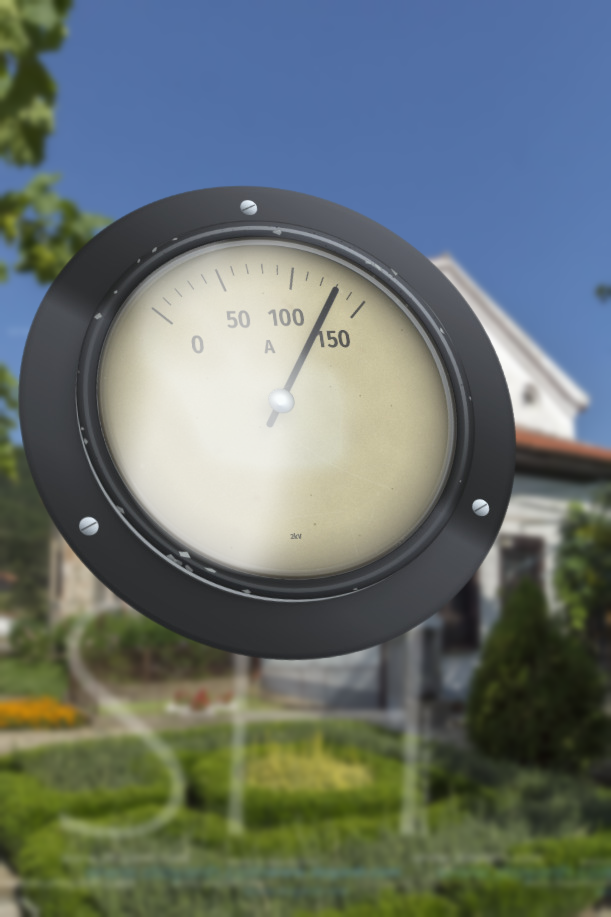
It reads 130 A
